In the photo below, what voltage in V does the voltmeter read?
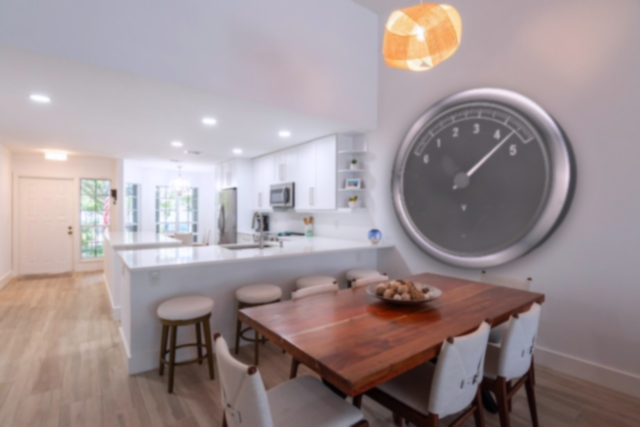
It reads 4.5 V
